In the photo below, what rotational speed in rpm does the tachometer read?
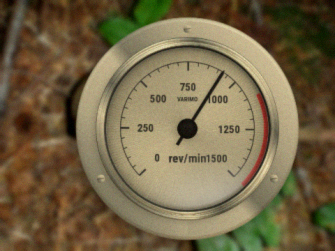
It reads 925 rpm
